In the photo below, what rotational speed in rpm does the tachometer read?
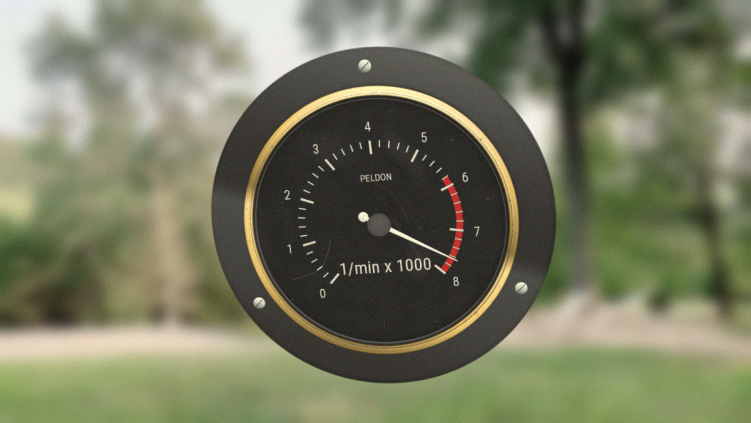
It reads 7600 rpm
